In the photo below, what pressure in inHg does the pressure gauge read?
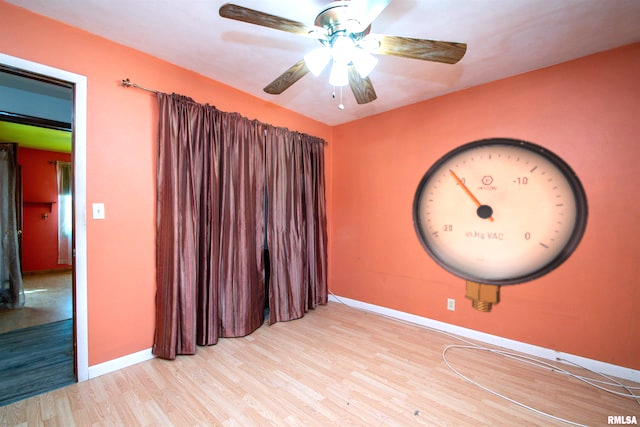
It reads -20 inHg
